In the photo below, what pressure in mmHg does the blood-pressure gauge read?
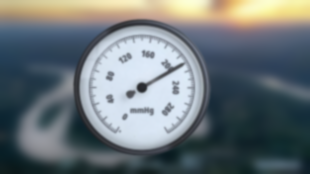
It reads 210 mmHg
